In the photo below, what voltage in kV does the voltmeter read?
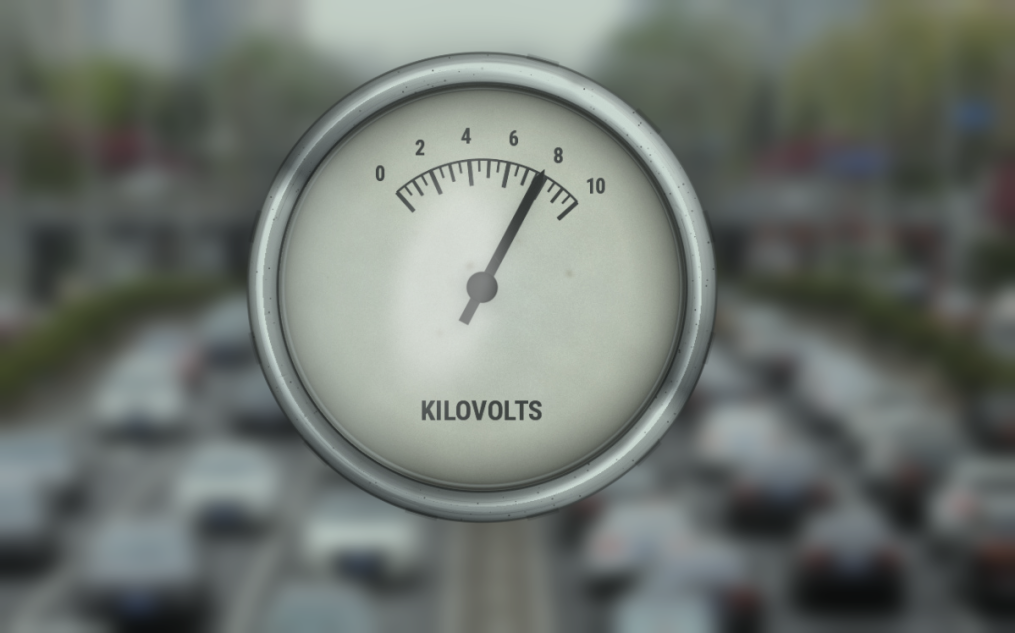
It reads 7.75 kV
